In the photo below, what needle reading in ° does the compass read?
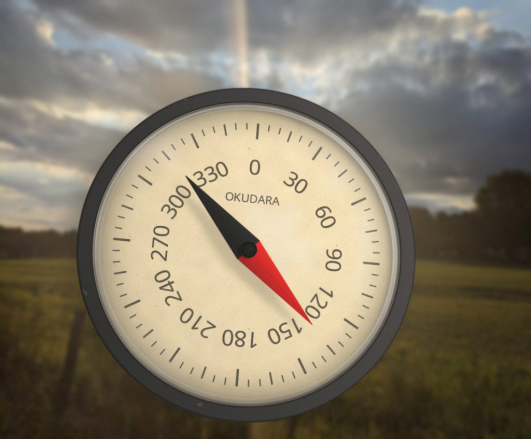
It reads 135 °
